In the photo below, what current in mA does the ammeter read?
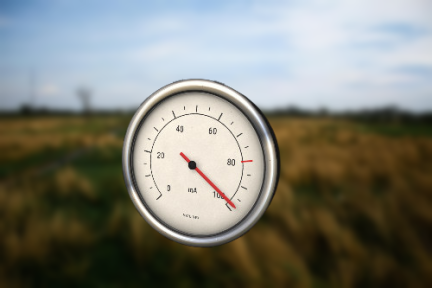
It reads 97.5 mA
